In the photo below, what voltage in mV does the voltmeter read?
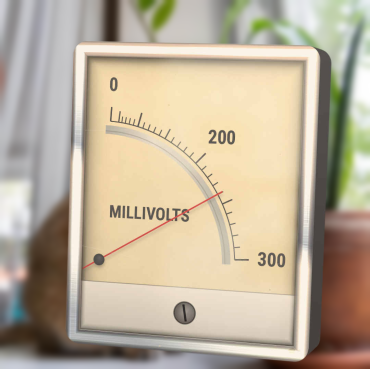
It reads 240 mV
